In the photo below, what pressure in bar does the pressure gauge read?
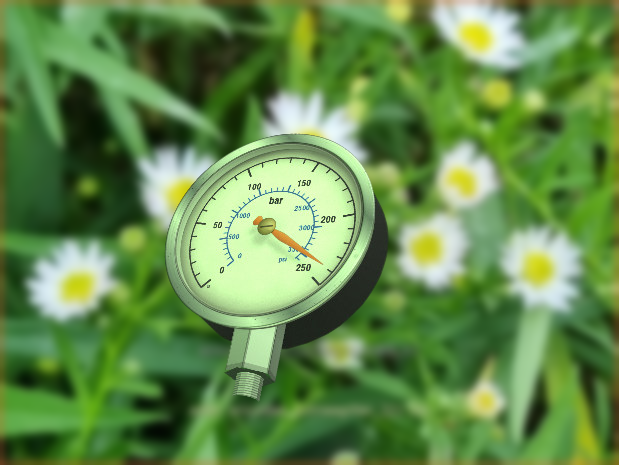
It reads 240 bar
